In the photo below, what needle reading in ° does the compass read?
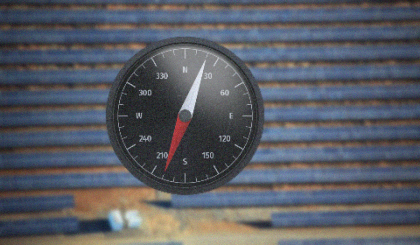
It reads 200 °
